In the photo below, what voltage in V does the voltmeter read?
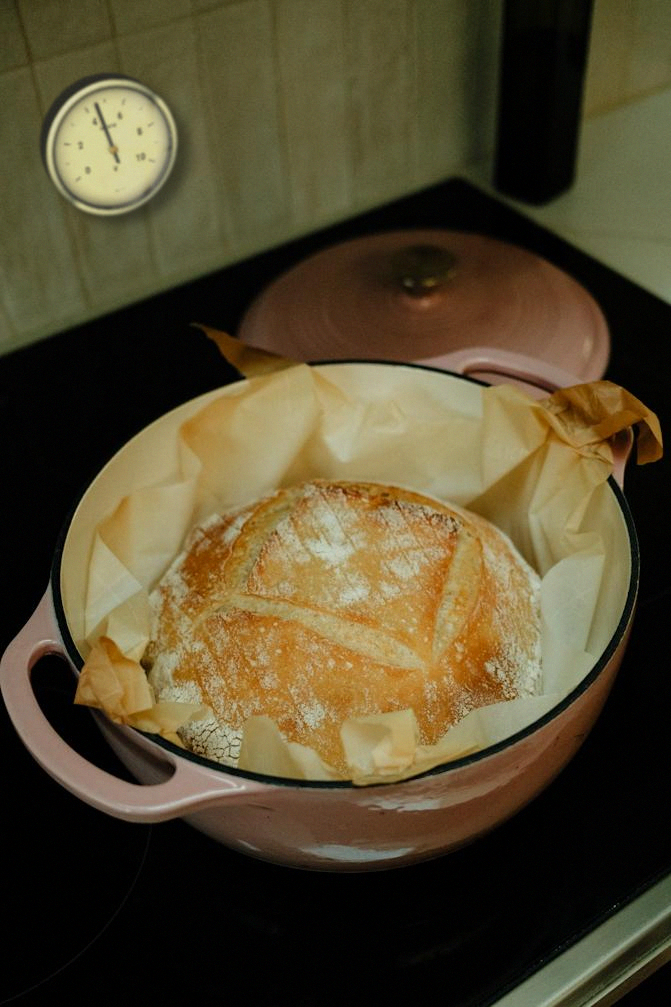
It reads 4.5 V
